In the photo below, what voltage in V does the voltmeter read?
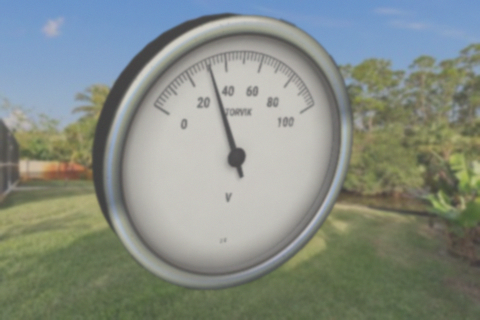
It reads 30 V
